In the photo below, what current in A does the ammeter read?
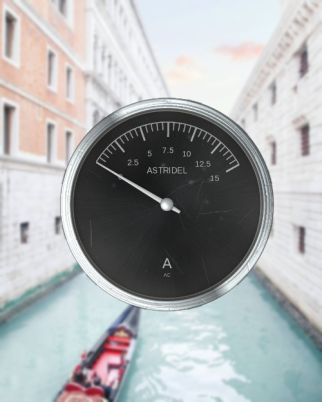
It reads 0 A
